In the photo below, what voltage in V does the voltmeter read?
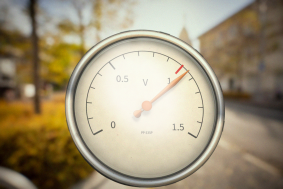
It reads 1.05 V
